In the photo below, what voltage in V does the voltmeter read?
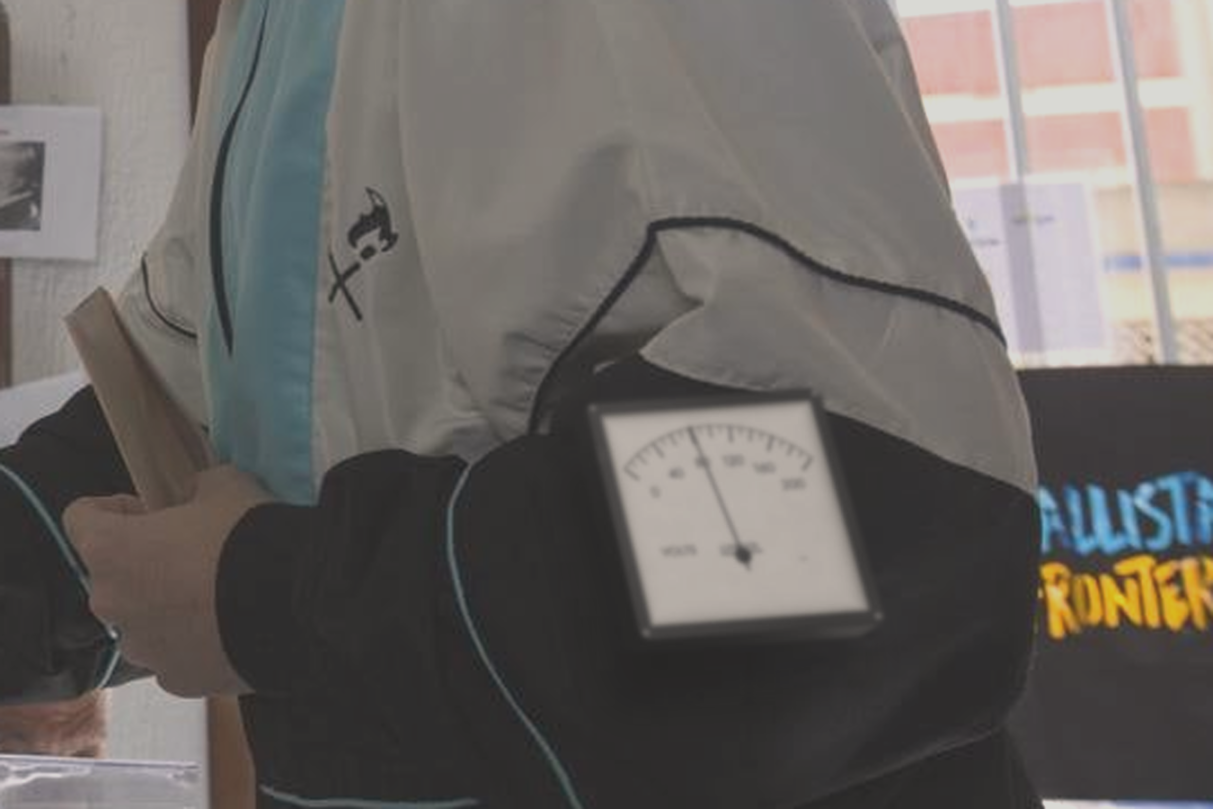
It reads 80 V
